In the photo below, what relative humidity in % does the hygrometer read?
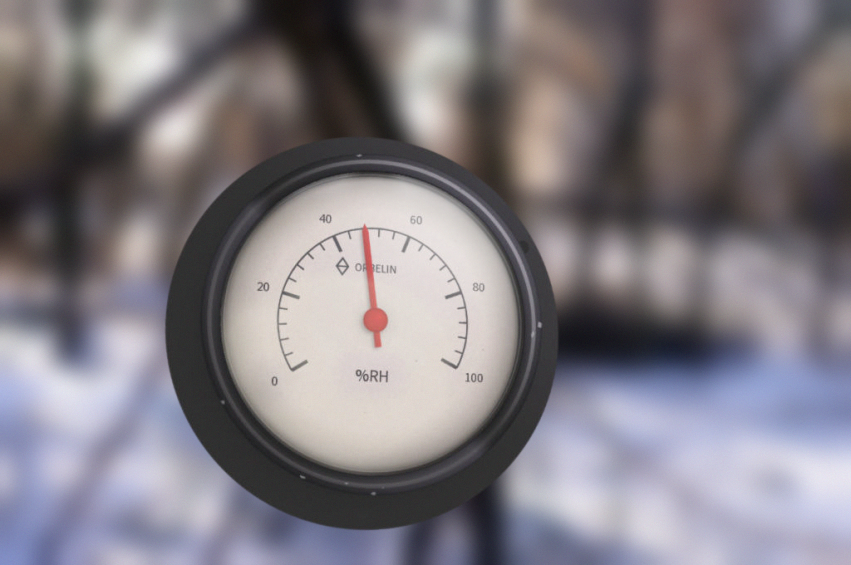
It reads 48 %
